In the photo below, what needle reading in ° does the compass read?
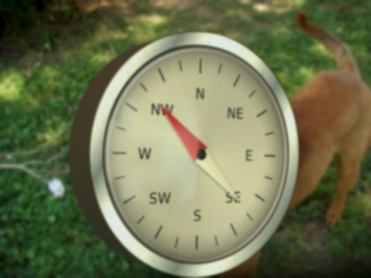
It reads 315 °
